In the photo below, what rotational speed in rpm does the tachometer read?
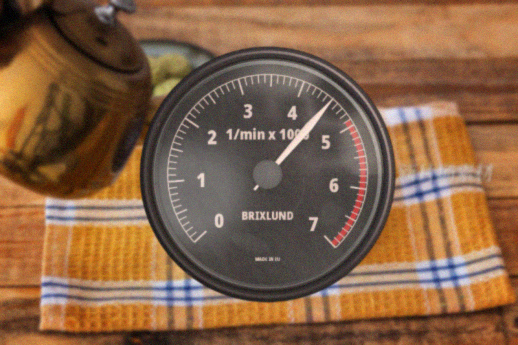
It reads 4500 rpm
